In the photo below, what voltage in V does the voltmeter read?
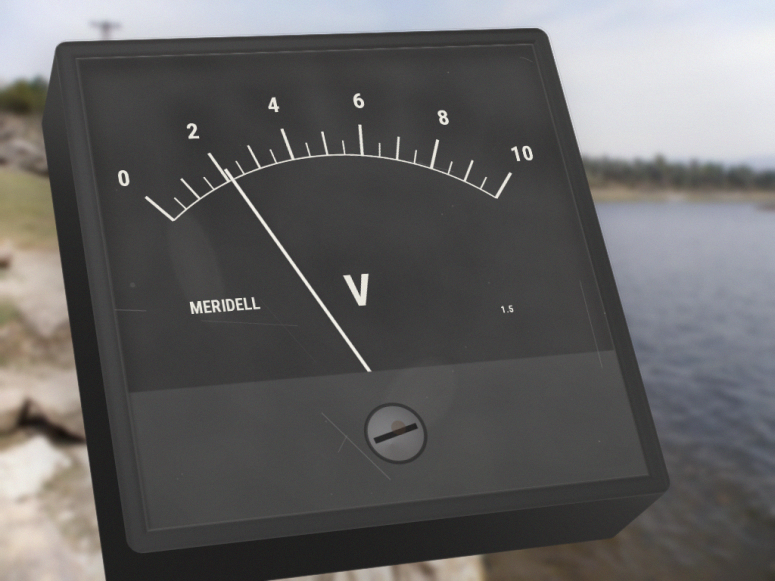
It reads 2 V
